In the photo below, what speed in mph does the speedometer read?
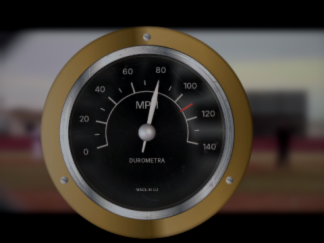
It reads 80 mph
